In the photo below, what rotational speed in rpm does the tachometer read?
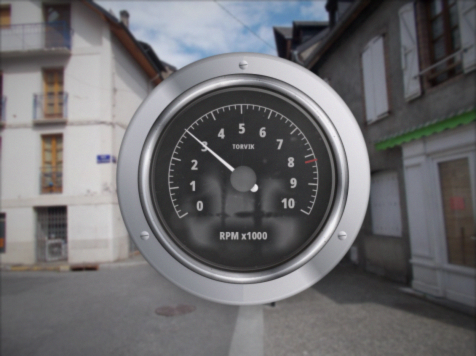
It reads 3000 rpm
